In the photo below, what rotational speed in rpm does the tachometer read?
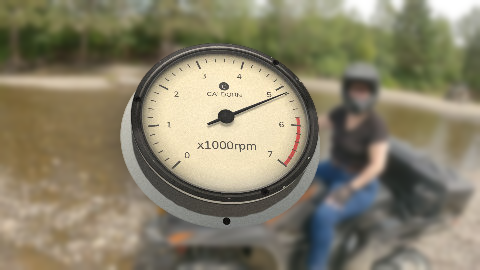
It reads 5200 rpm
